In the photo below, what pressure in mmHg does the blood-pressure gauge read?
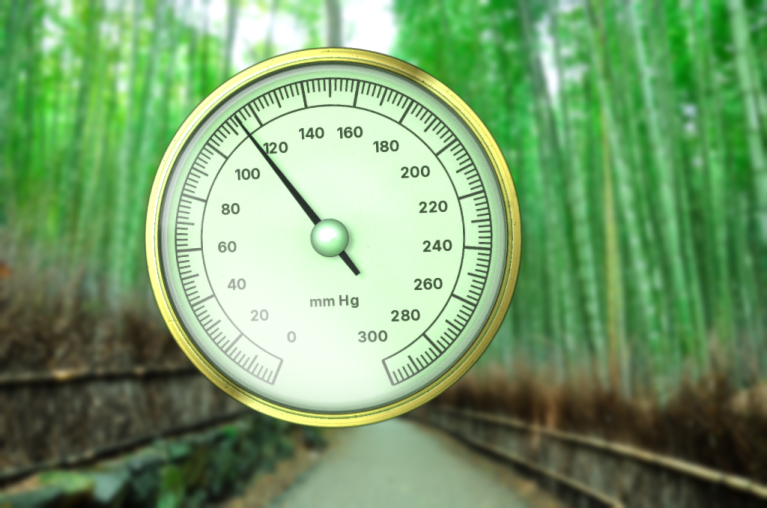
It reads 114 mmHg
